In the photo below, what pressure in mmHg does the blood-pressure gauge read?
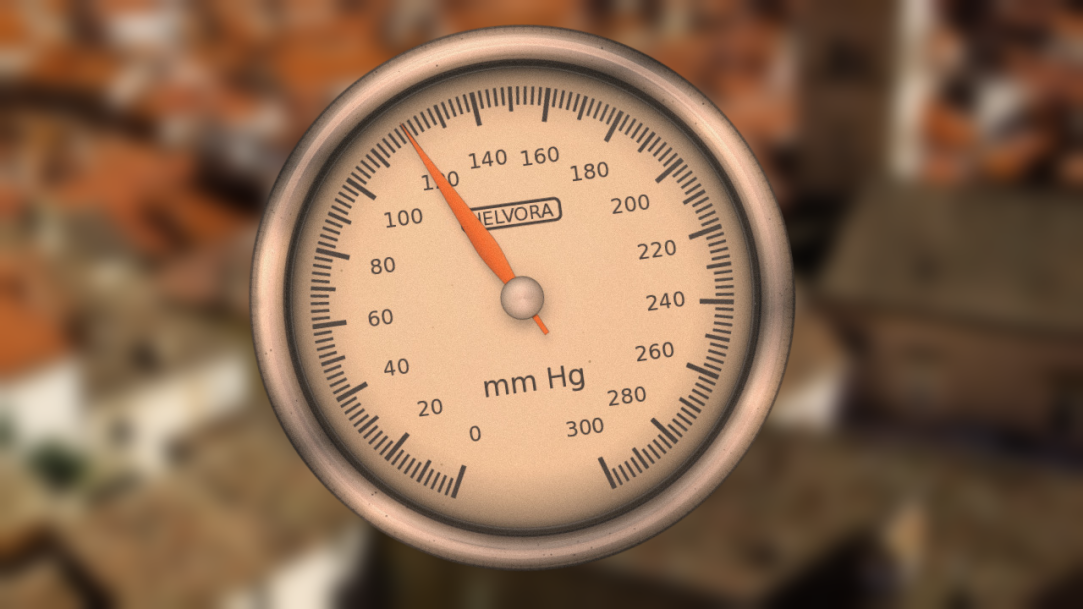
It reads 120 mmHg
